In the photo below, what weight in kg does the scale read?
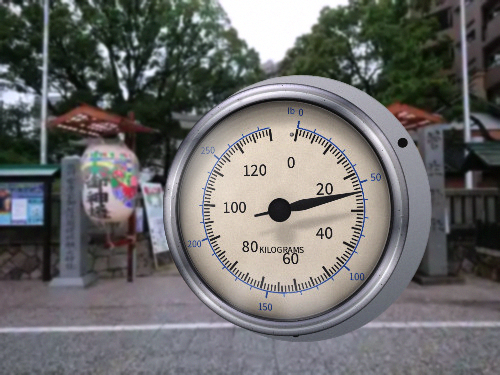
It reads 25 kg
